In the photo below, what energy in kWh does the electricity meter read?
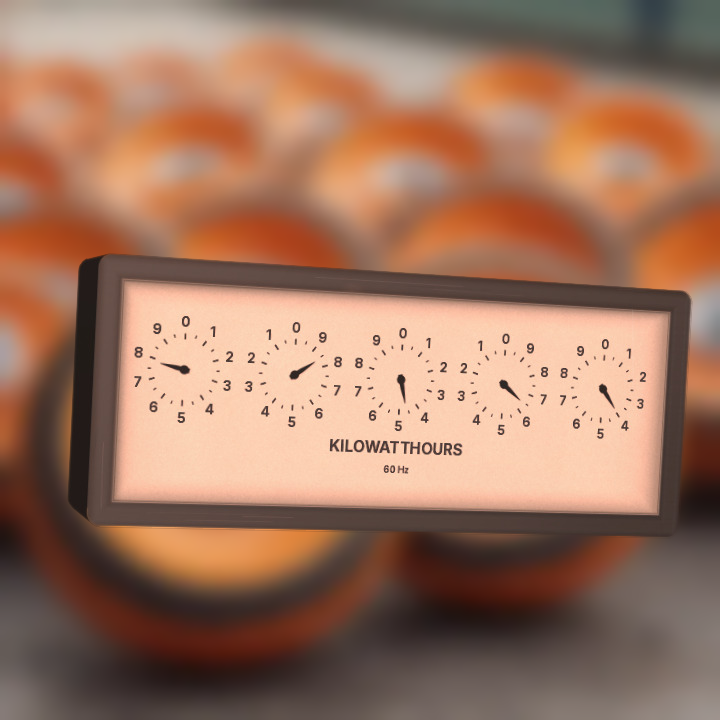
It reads 78464 kWh
